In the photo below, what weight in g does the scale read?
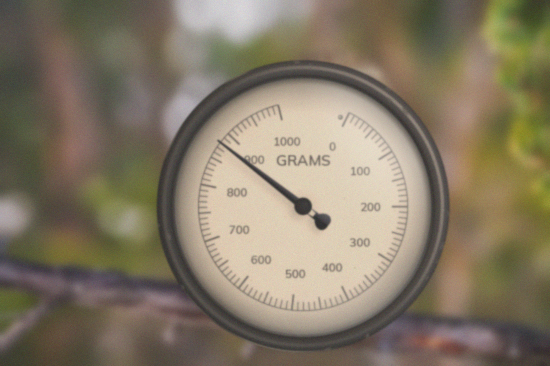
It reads 880 g
